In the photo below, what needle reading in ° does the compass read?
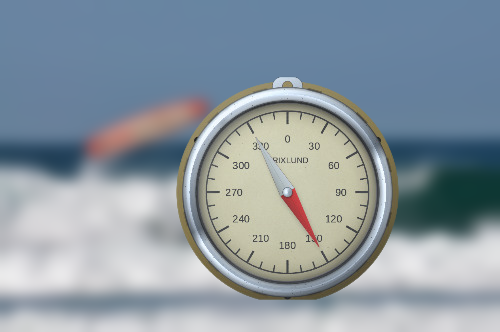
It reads 150 °
